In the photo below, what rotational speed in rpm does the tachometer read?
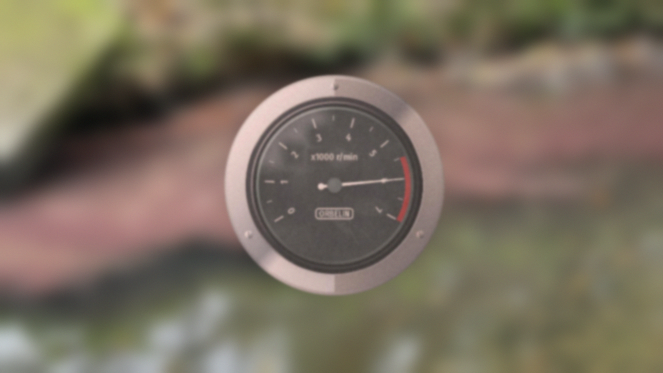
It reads 6000 rpm
